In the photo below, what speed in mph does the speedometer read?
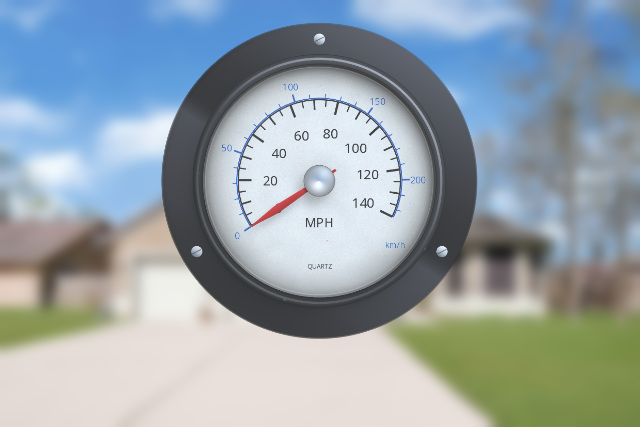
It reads 0 mph
